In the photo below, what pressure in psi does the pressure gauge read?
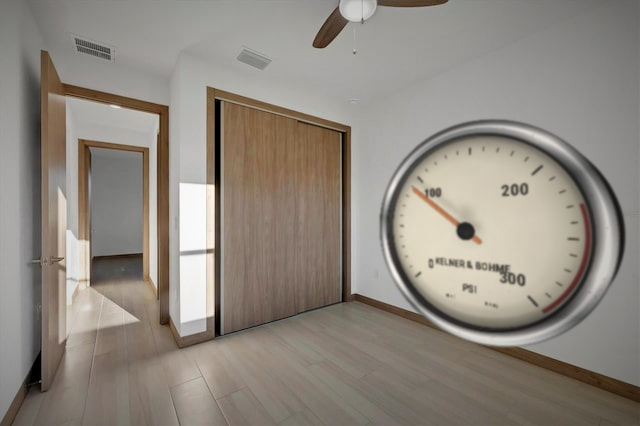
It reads 90 psi
